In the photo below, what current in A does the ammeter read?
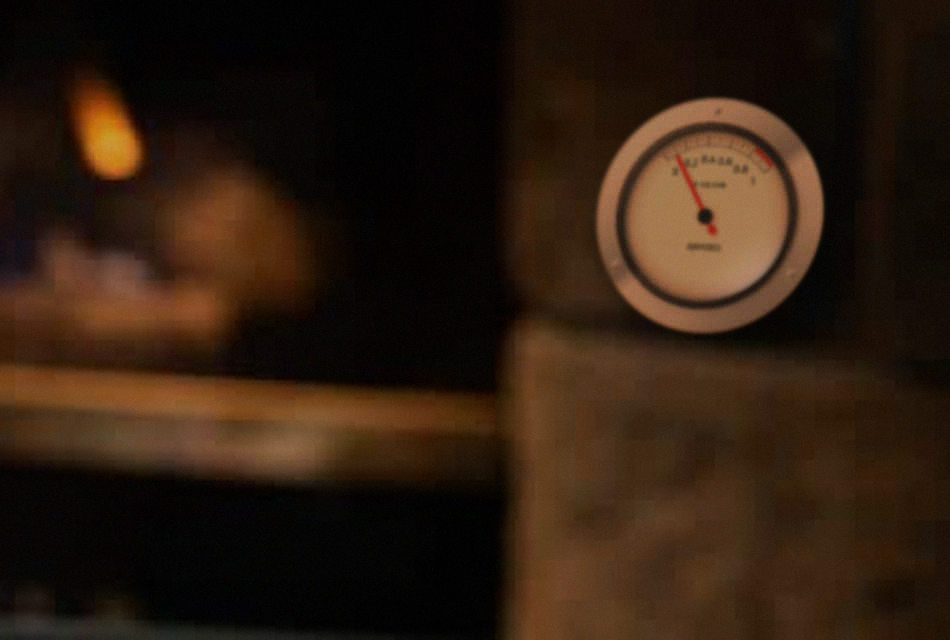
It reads 0.1 A
